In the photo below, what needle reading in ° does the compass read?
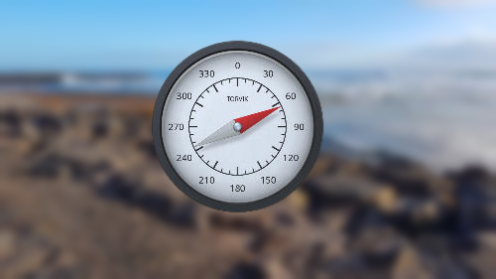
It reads 65 °
